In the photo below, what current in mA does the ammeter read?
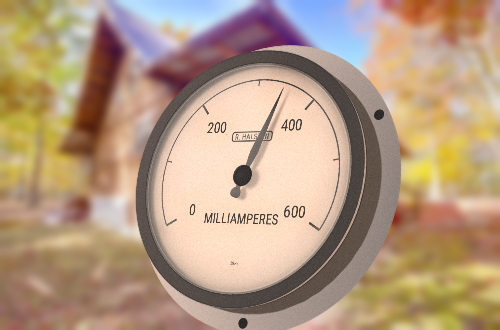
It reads 350 mA
